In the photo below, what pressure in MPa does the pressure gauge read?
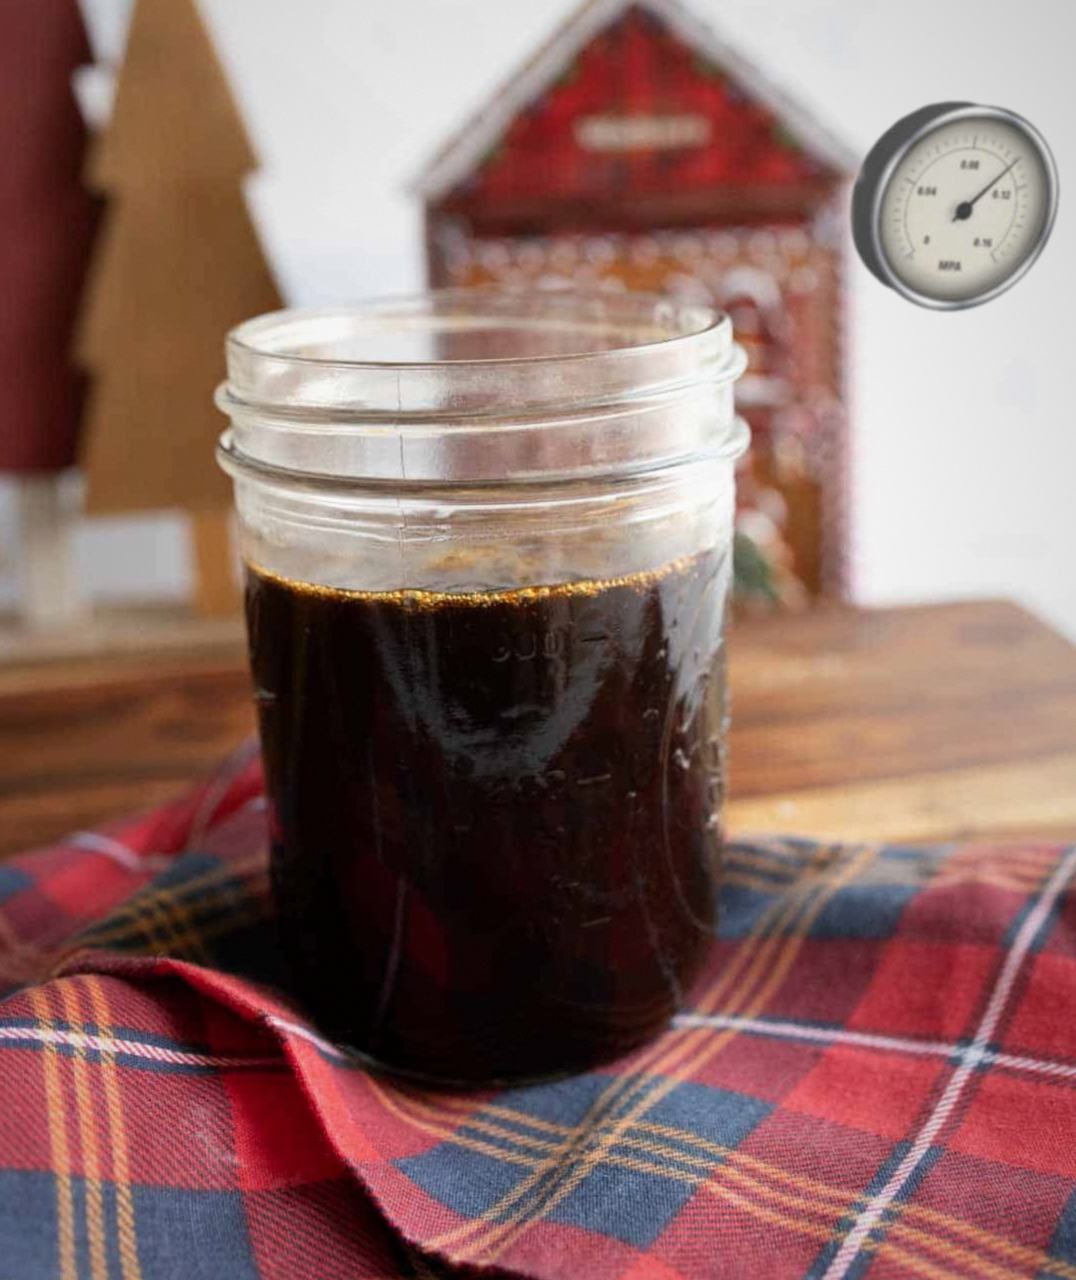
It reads 0.105 MPa
